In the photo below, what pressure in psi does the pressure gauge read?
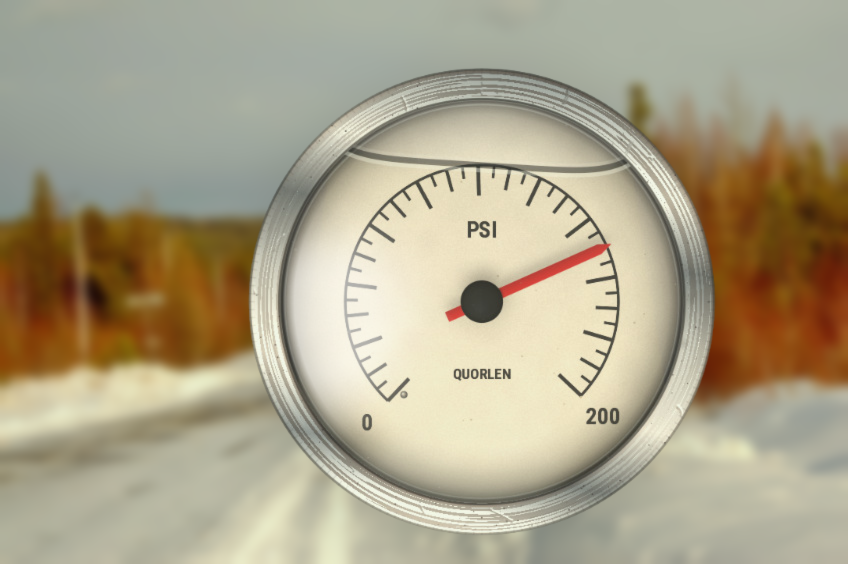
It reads 150 psi
